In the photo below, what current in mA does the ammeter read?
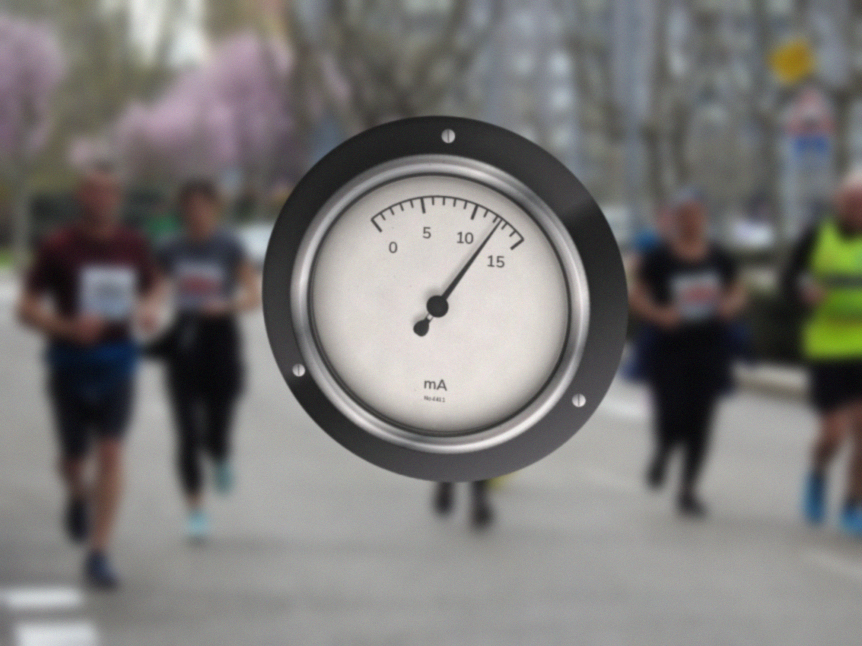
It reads 12.5 mA
